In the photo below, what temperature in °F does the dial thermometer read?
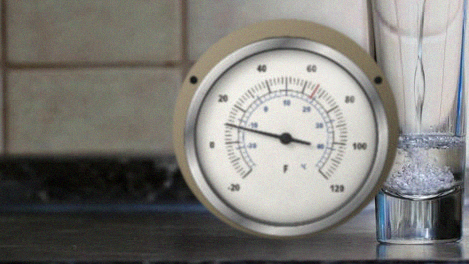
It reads 10 °F
